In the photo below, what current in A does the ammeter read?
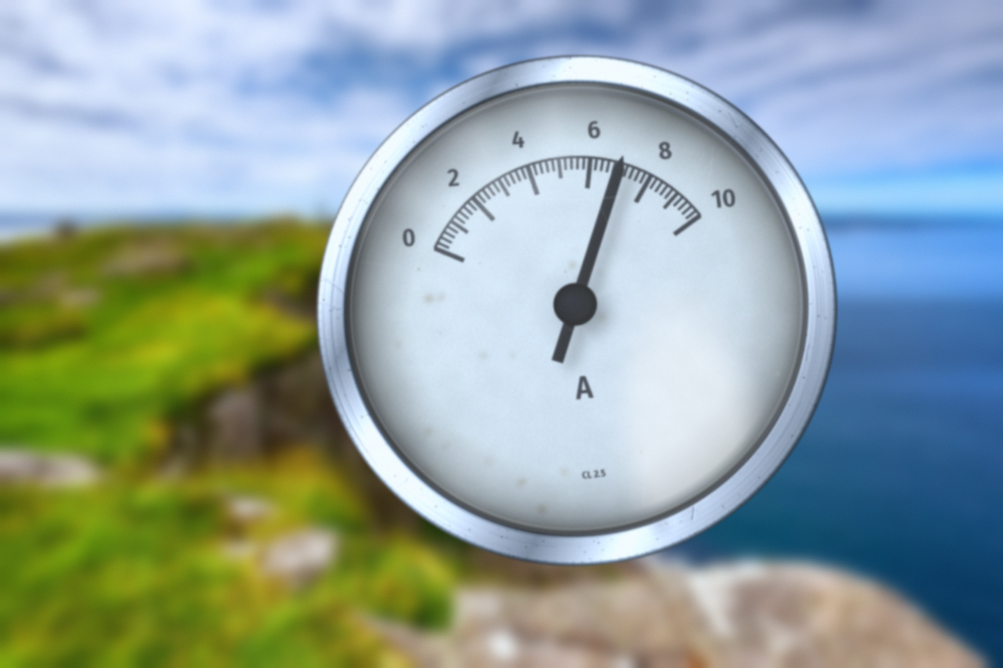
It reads 7 A
